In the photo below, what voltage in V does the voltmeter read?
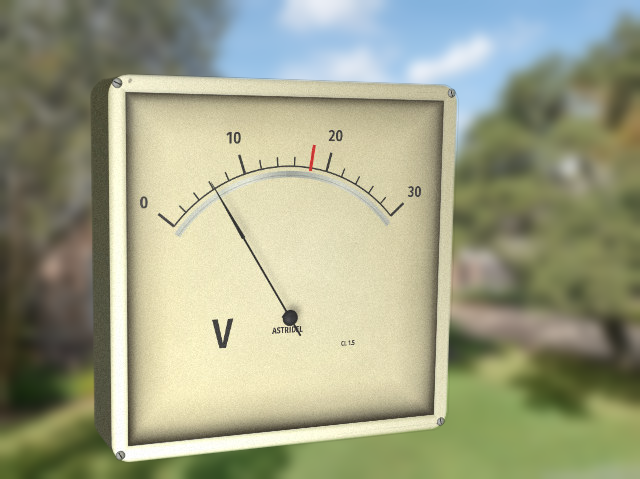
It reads 6 V
